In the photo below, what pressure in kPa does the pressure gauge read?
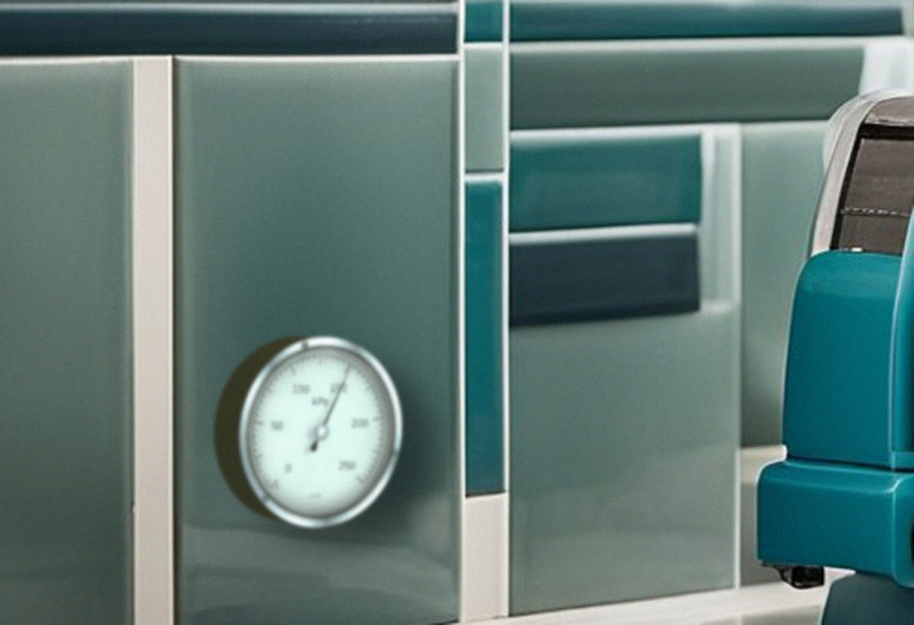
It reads 150 kPa
